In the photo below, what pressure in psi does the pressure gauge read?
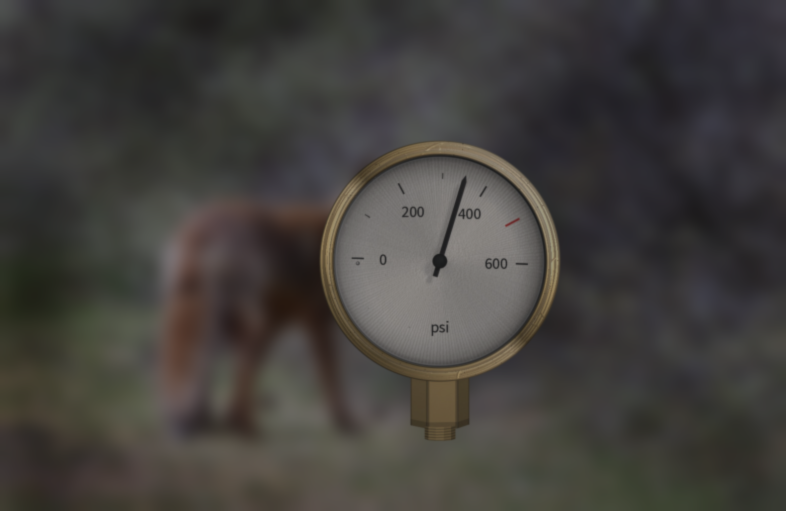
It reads 350 psi
